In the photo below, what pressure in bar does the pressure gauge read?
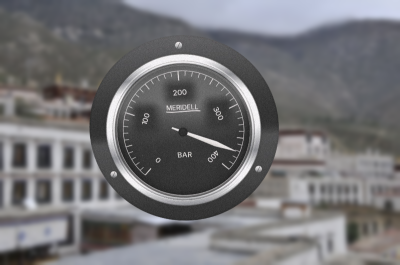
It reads 370 bar
